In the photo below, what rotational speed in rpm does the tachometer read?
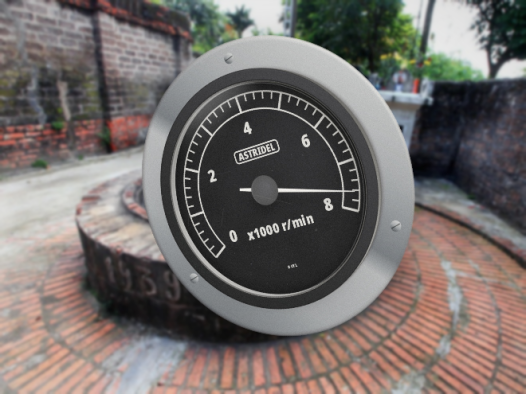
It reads 7600 rpm
